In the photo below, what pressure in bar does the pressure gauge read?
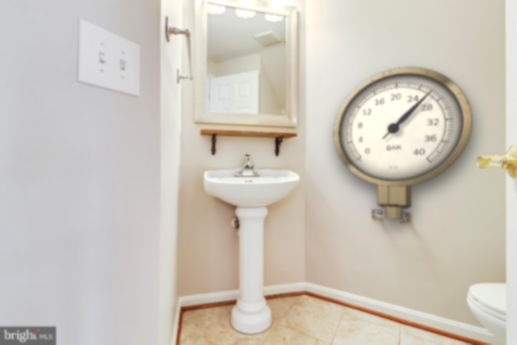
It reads 26 bar
